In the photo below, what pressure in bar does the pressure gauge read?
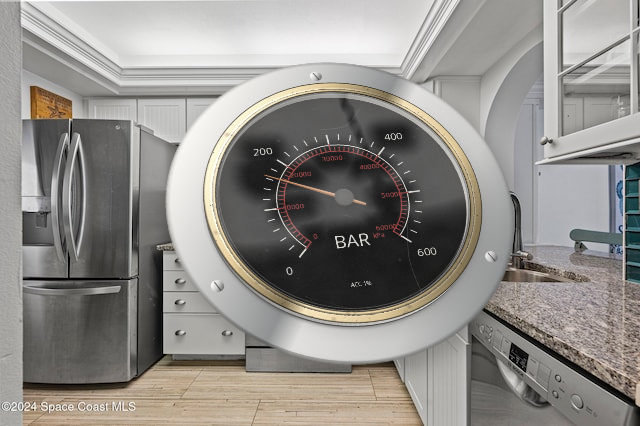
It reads 160 bar
